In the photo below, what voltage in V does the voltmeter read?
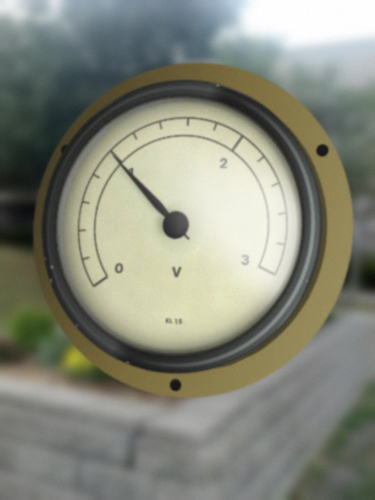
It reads 1 V
